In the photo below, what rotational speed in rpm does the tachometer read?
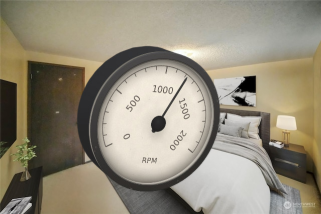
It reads 1200 rpm
